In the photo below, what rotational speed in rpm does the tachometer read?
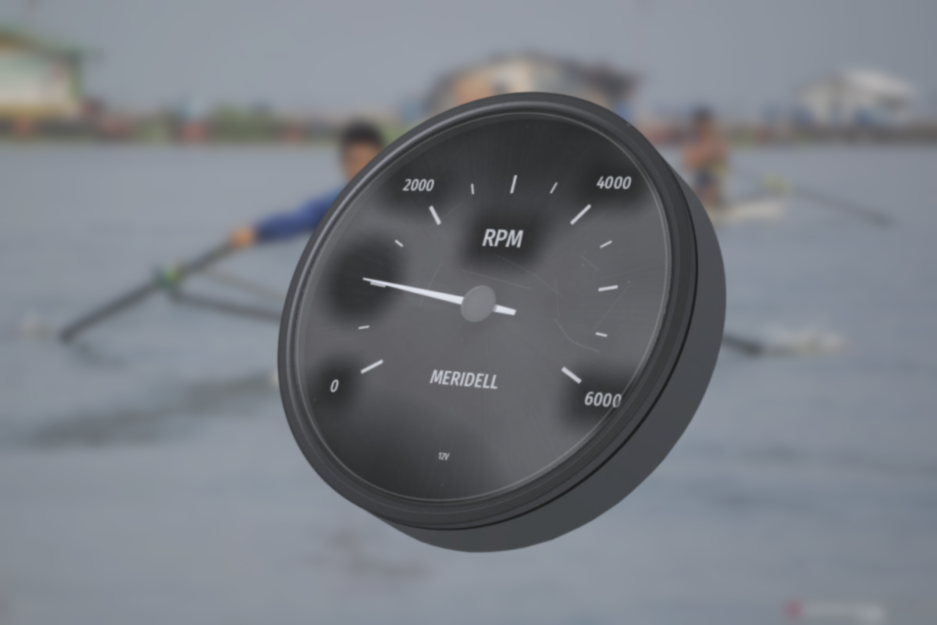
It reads 1000 rpm
